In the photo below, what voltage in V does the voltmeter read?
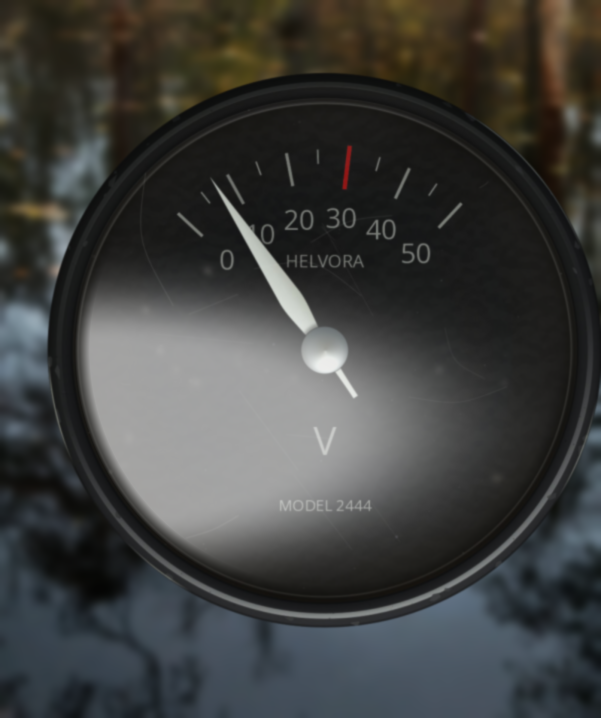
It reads 7.5 V
